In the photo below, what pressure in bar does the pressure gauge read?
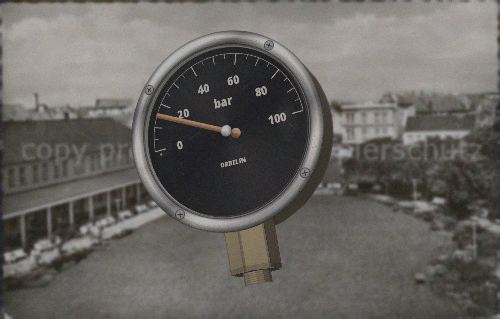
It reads 15 bar
